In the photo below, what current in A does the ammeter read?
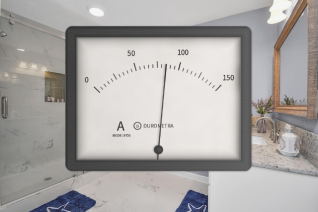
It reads 85 A
